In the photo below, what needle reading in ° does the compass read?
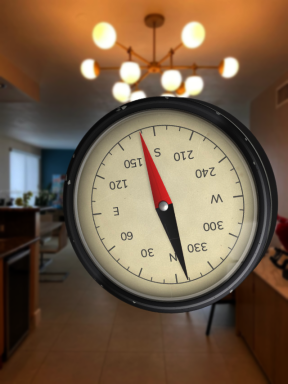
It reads 170 °
